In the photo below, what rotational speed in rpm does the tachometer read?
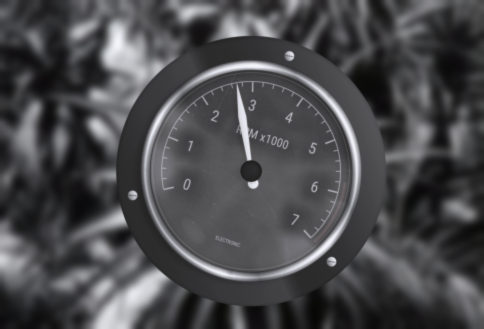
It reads 2700 rpm
